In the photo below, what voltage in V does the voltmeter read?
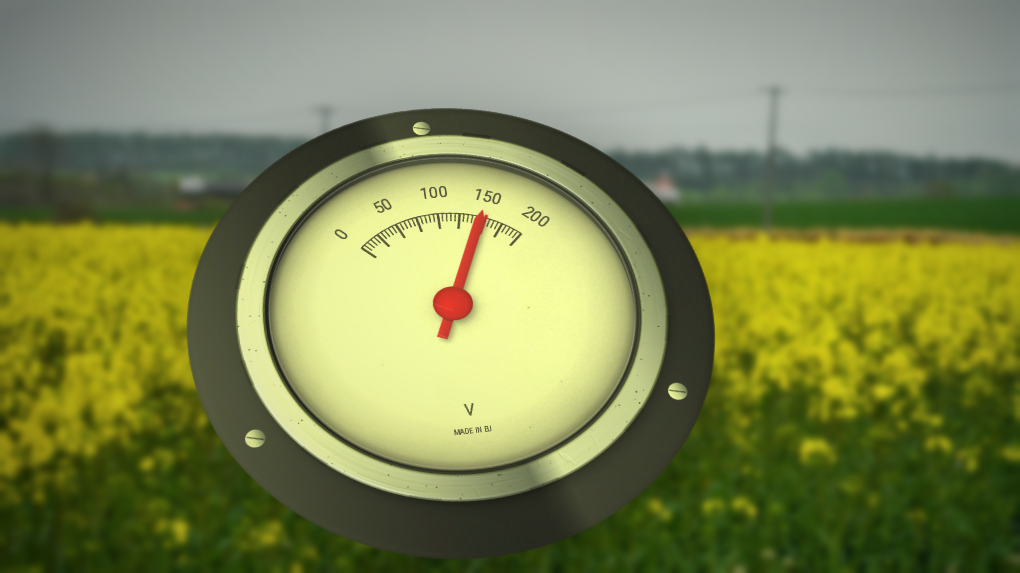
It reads 150 V
